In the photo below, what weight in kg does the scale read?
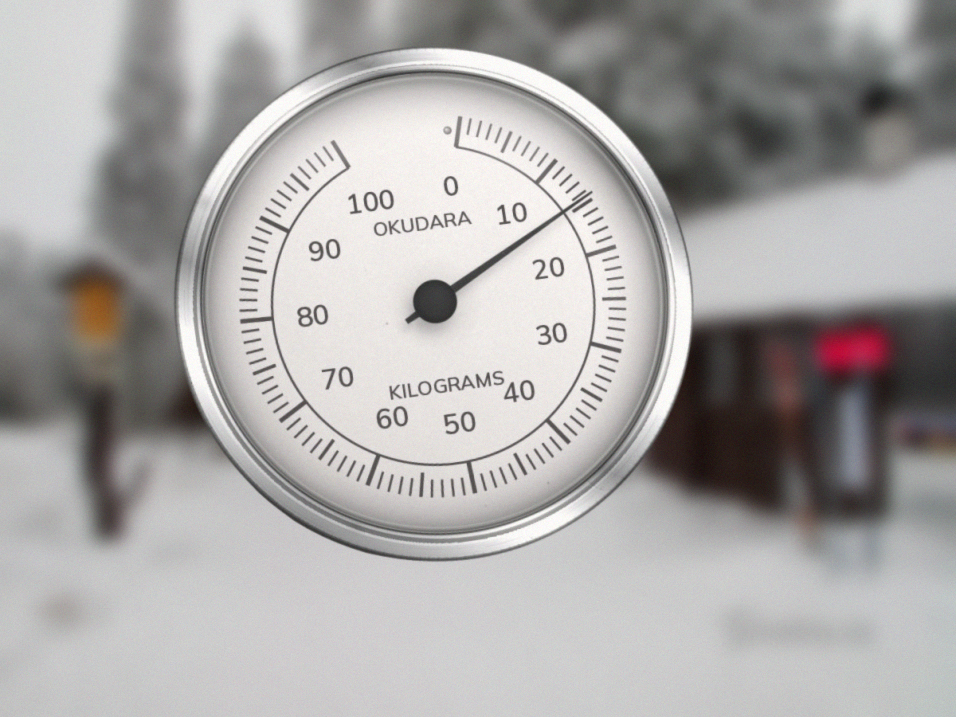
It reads 14.5 kg
